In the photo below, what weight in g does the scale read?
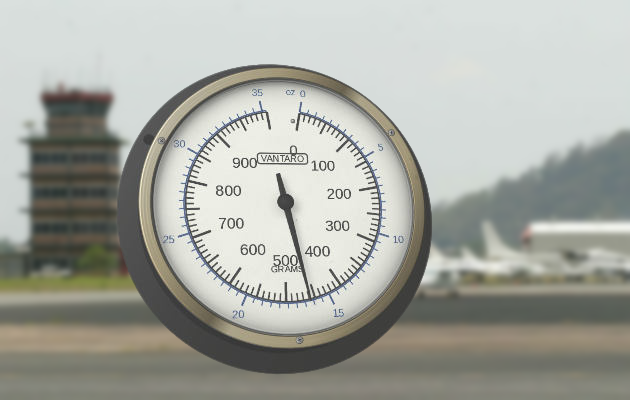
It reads 460 g
